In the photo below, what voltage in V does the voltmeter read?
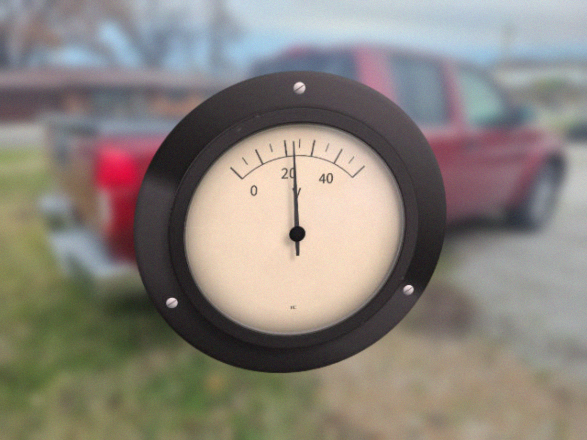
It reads 22.5 V
